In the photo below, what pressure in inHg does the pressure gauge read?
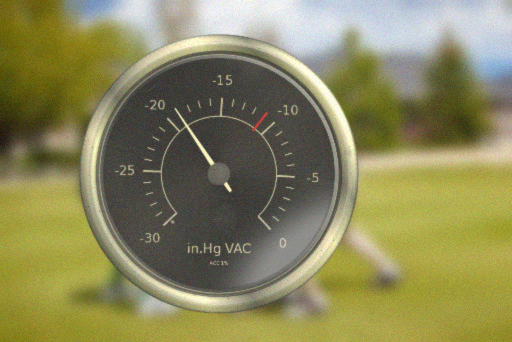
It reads -19 inHg
